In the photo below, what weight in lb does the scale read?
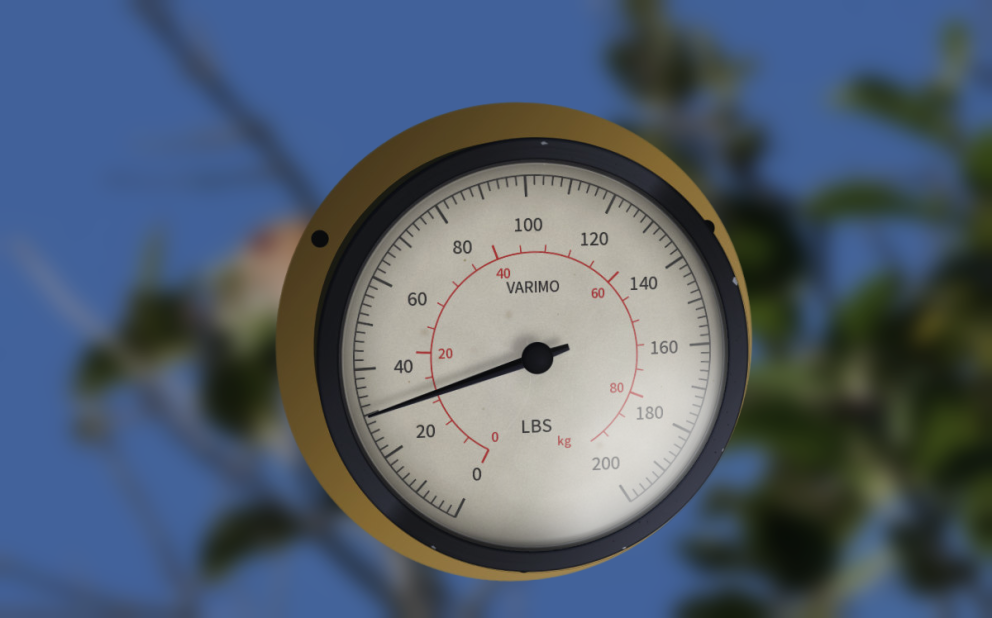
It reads 30 lb
